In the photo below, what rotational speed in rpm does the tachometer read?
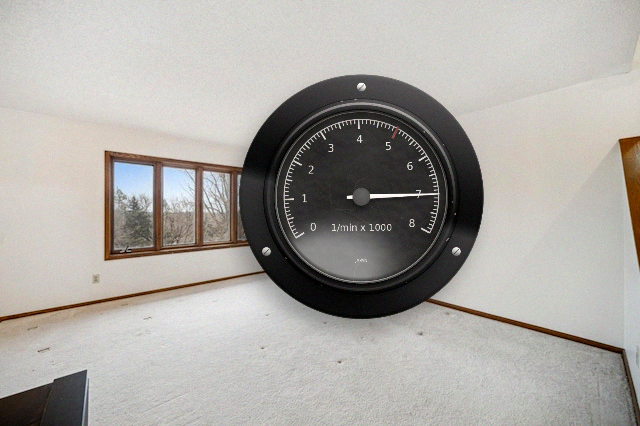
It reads 7000 rpm
